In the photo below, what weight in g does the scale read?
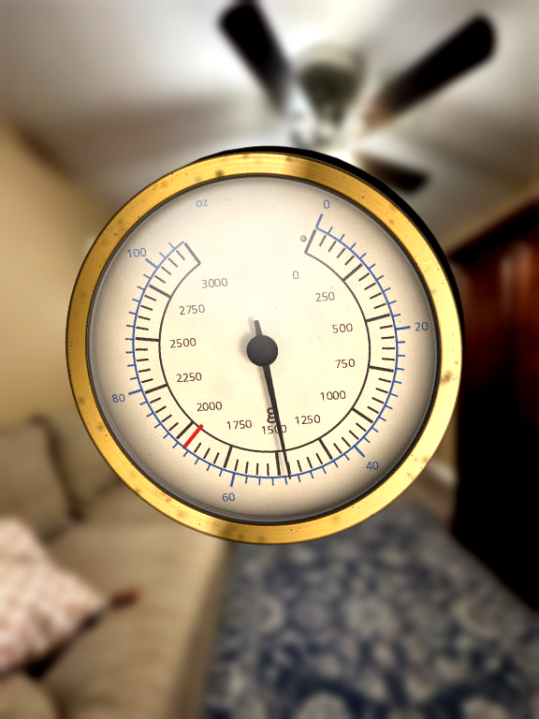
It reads 1450 g
